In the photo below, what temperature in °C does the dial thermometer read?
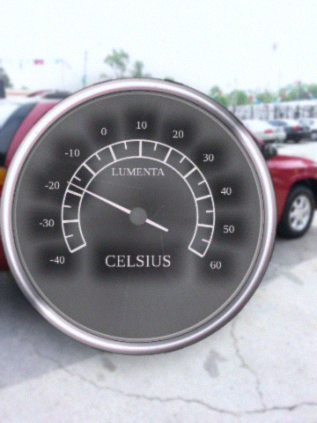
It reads -17.5 °C
